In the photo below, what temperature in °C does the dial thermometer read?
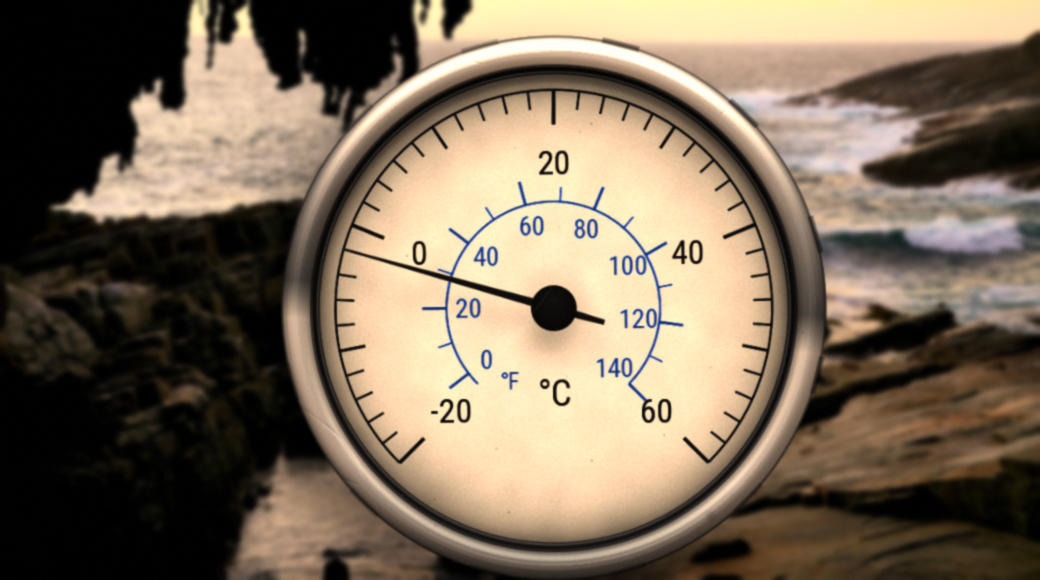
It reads -2 °C
